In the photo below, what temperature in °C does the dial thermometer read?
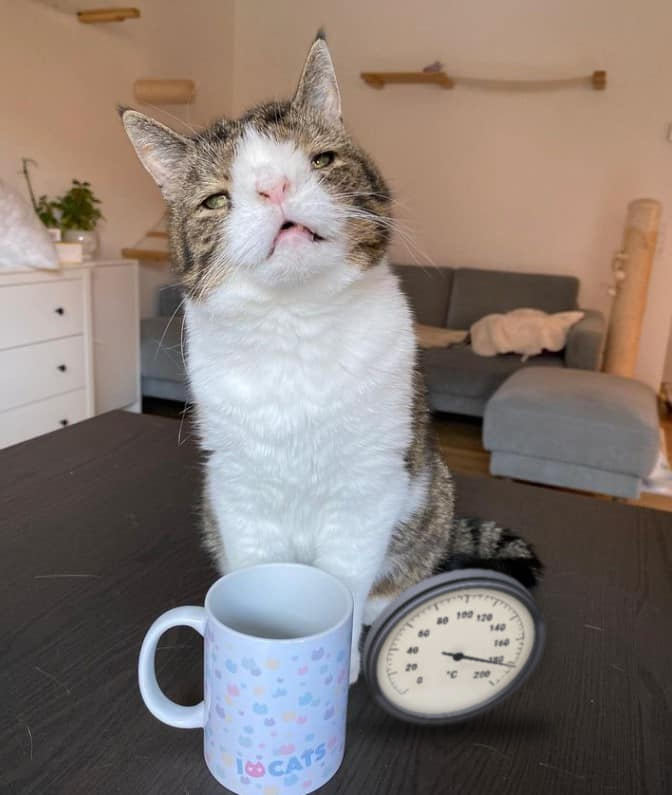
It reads 180 °C
